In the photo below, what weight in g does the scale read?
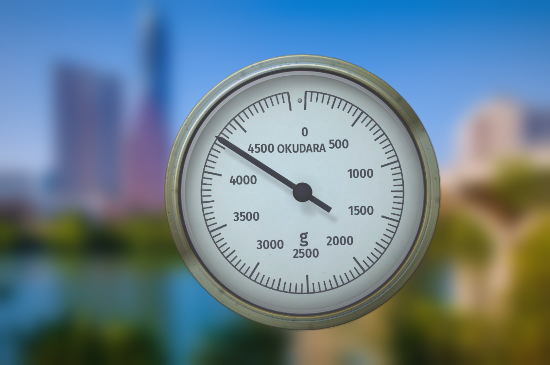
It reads 4300 g
